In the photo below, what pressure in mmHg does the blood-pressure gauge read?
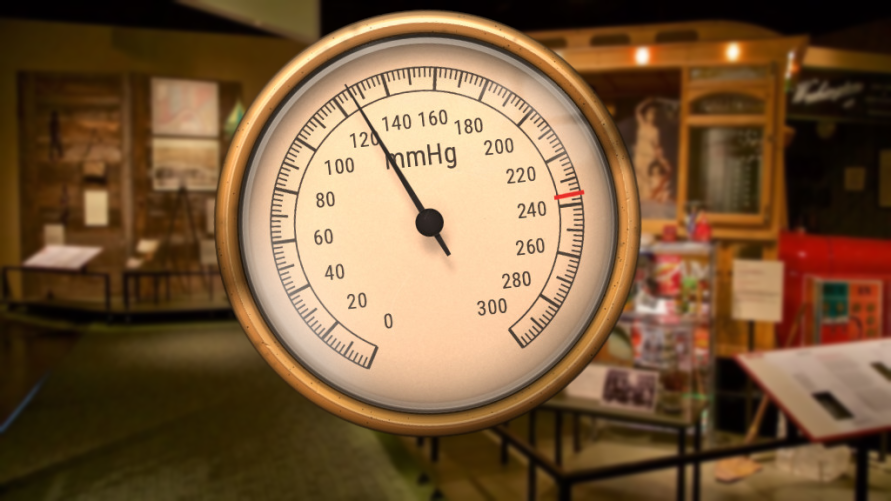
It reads 126 mmHg
